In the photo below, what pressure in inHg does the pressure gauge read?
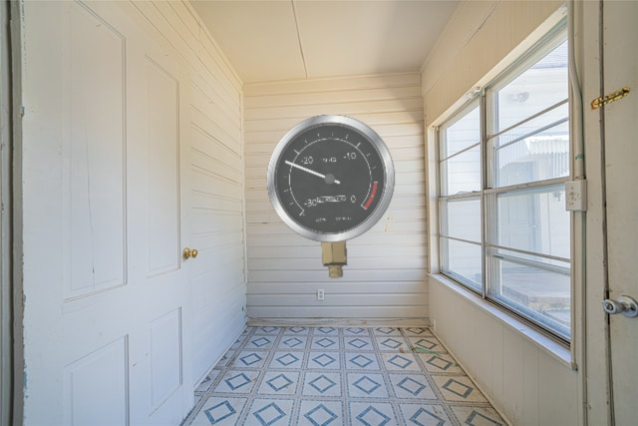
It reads -22 inHg
